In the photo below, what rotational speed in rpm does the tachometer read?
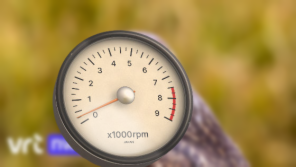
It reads 250 rpm
